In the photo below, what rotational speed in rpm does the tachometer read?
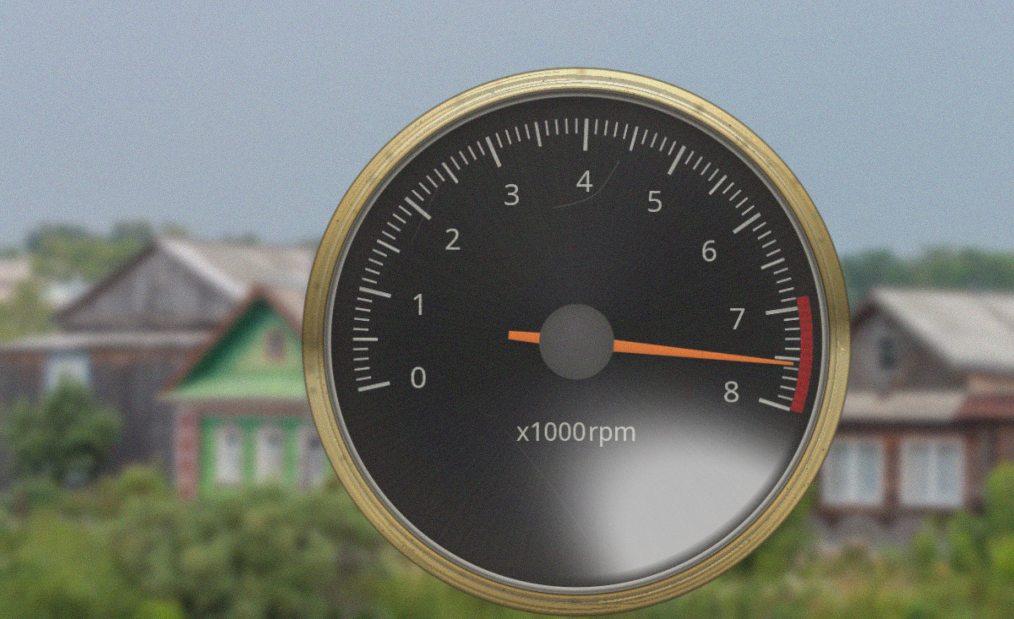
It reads 7550 rpm
